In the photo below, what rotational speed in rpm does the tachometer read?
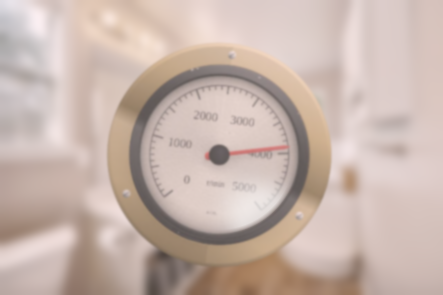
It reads 3900 rpm
